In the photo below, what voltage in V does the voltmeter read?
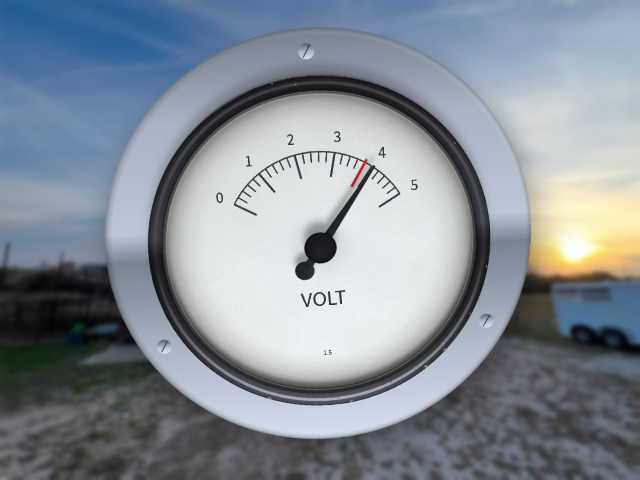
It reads 4 V
